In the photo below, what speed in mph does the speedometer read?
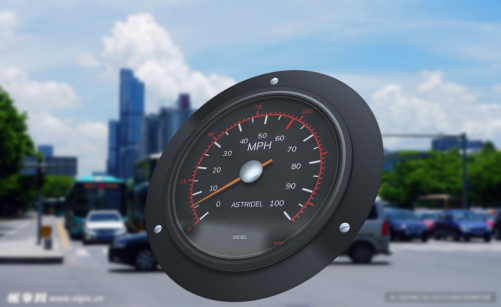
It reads 5 mph
